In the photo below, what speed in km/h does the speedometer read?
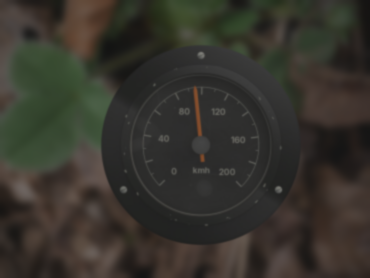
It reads 95 km/h
